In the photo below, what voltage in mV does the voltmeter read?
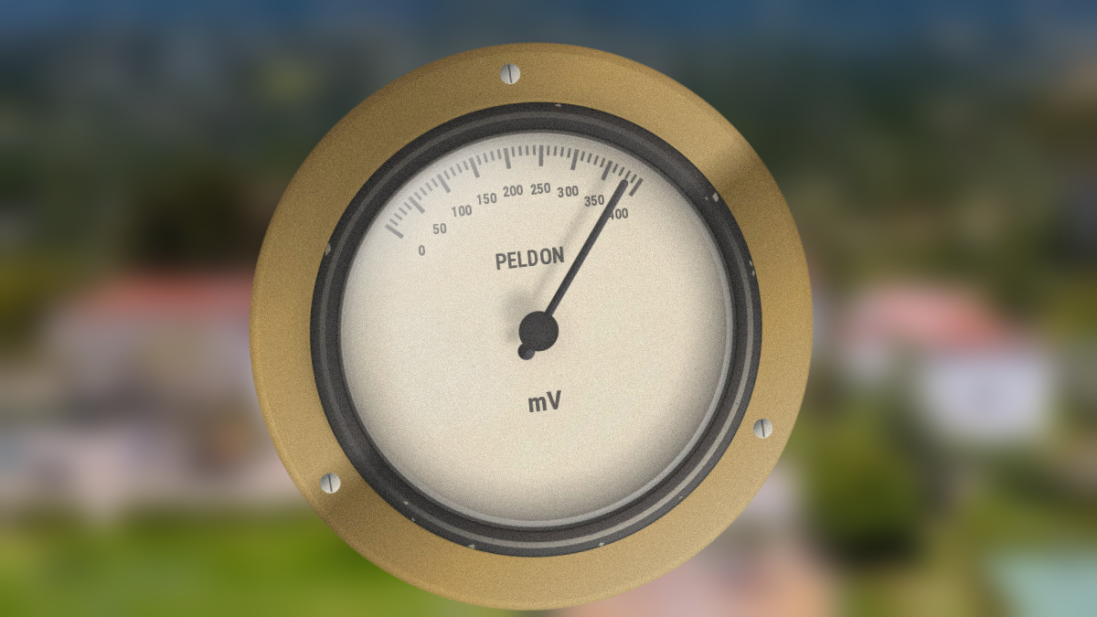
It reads 380 mV
